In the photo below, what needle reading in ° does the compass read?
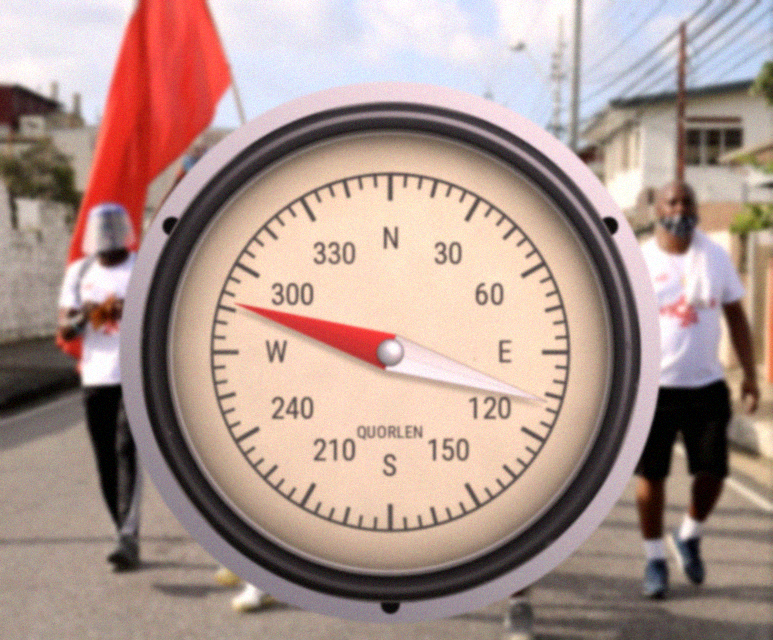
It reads 287.5 °
